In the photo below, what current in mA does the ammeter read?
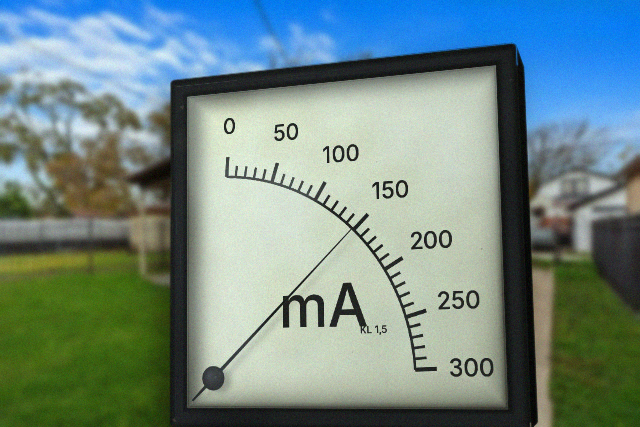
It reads 150 mA
